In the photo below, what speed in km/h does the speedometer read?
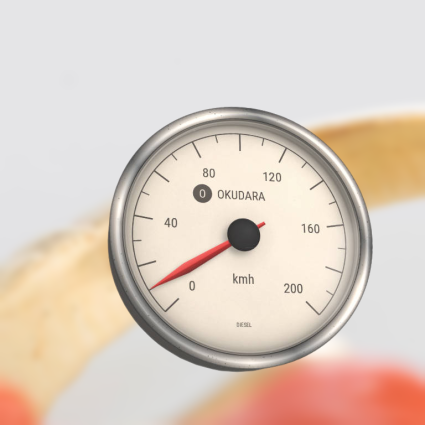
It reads 10 km/h
